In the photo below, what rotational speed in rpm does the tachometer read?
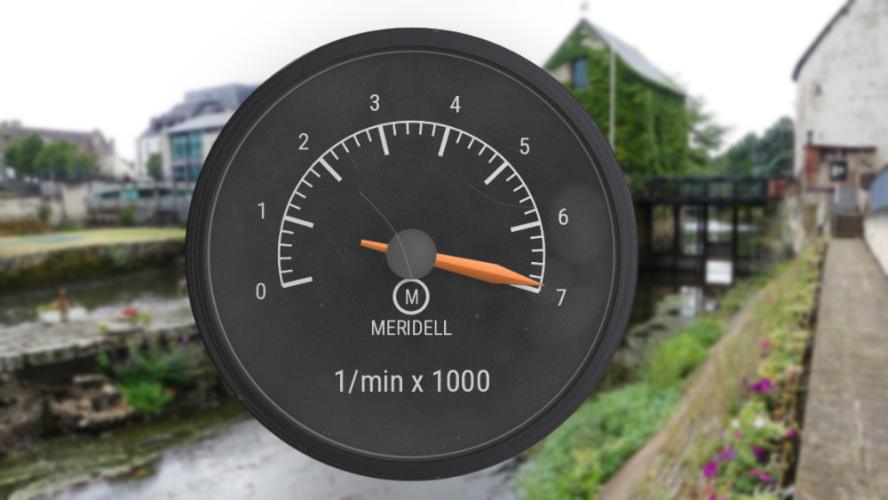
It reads 6900 rpm
